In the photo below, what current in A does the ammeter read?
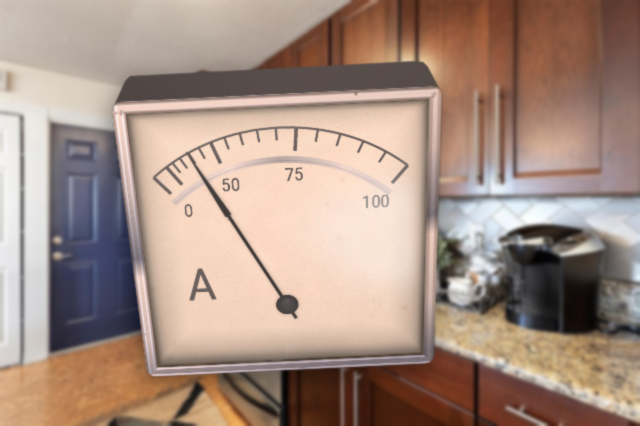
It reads 40 A
